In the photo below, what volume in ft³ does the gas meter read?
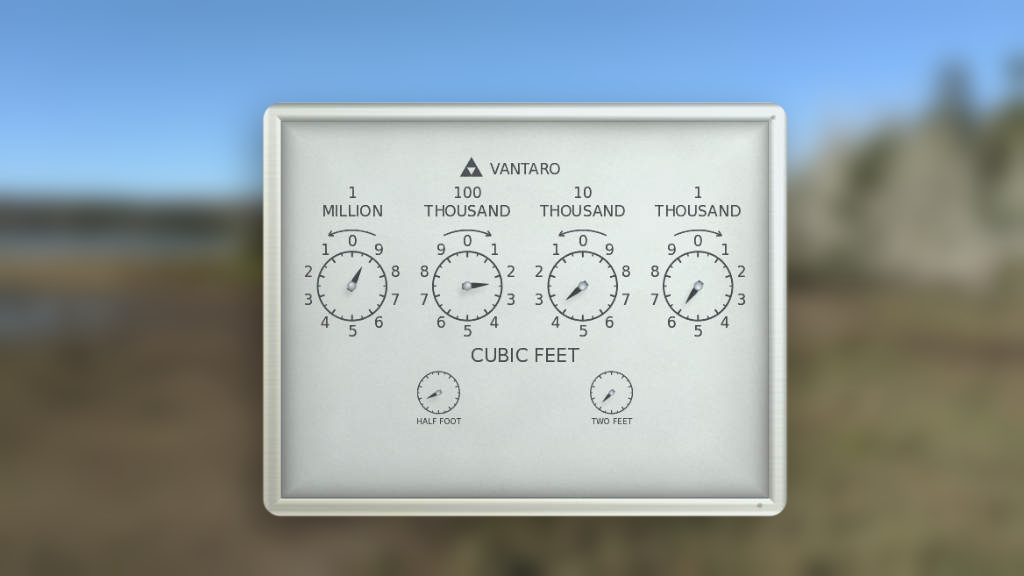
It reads 923600 ft³
